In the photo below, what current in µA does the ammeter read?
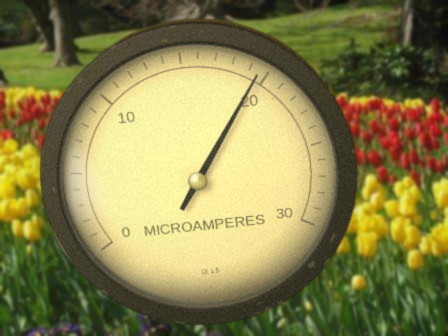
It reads 19.5 µA
